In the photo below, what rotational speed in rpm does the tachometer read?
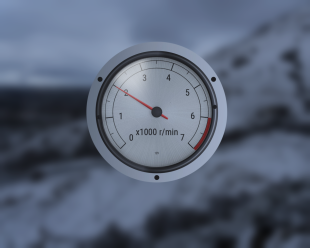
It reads 2000 rpm
